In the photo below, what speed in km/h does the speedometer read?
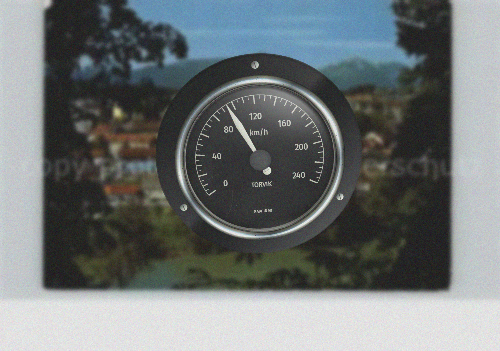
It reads 95 km/h
